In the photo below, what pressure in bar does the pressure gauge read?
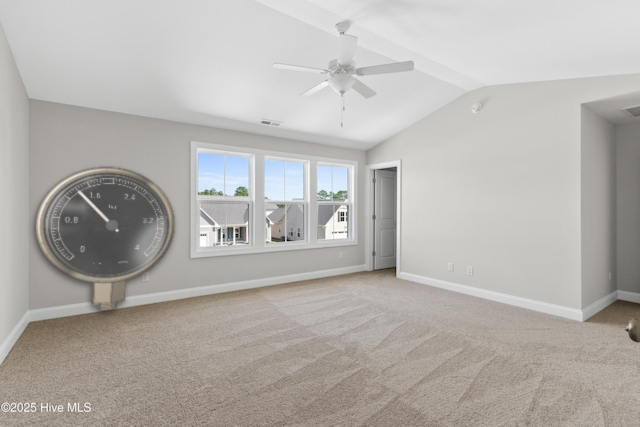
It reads 1.4 bar
